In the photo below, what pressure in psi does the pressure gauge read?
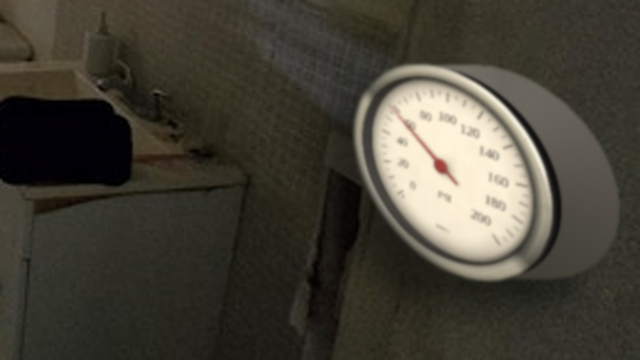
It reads 60 psi
